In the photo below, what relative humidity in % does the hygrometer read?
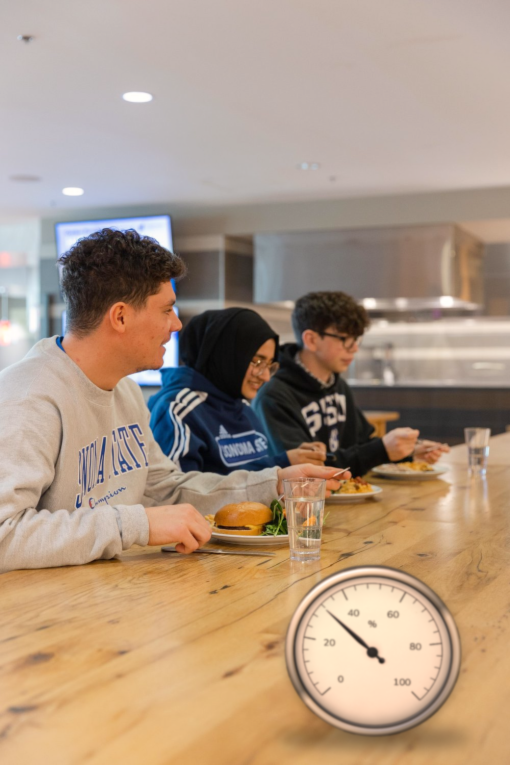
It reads 32 %
